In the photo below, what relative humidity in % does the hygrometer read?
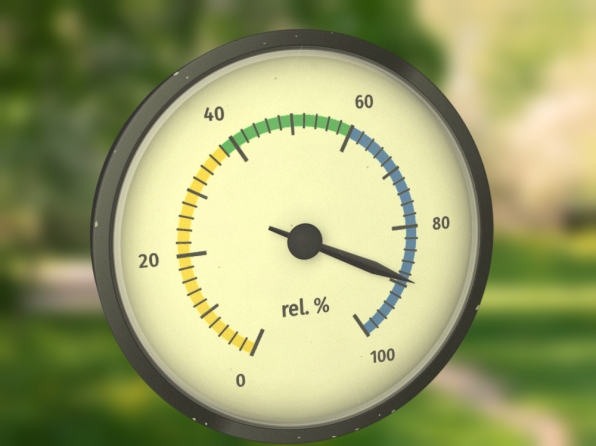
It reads 89 %
